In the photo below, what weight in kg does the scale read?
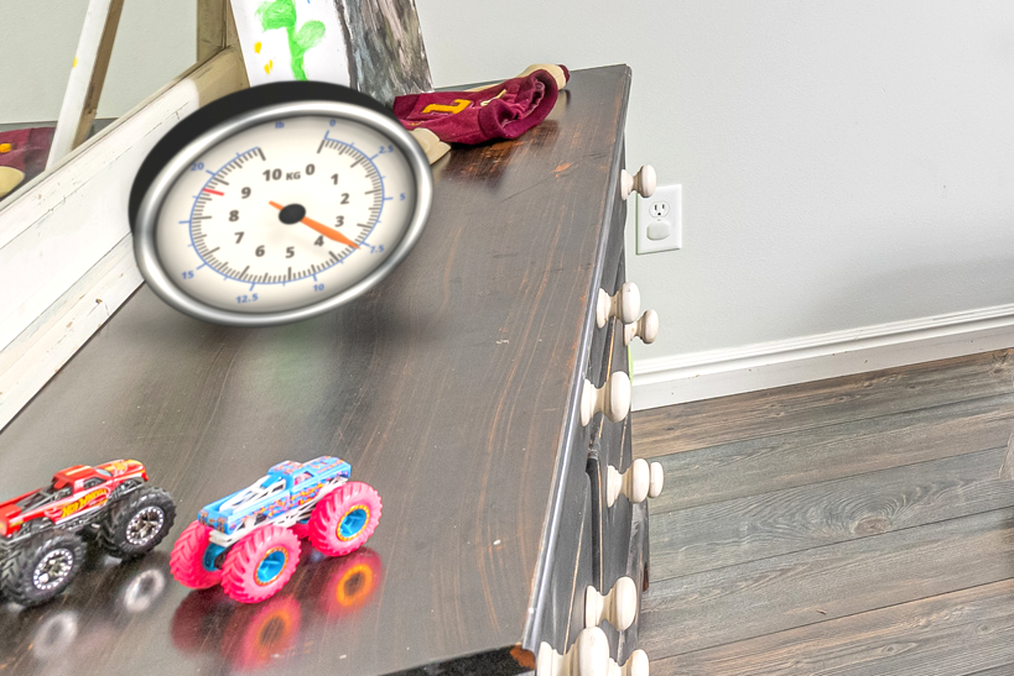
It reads 3.5 kg
